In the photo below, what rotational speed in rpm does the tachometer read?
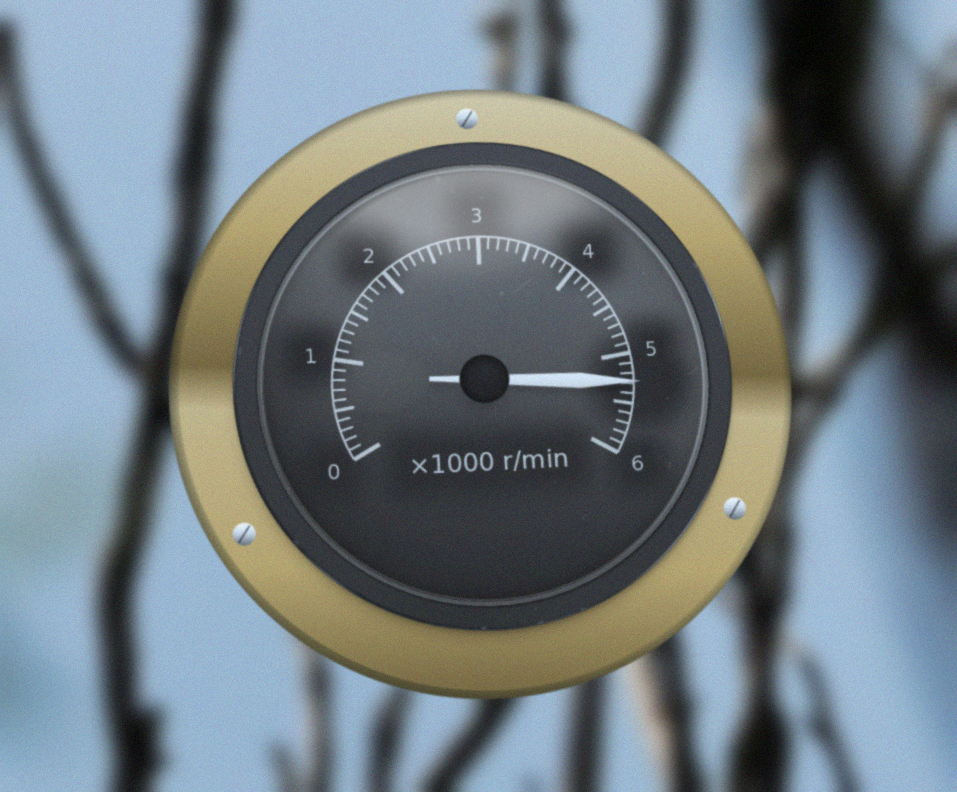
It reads 5300 rpm
